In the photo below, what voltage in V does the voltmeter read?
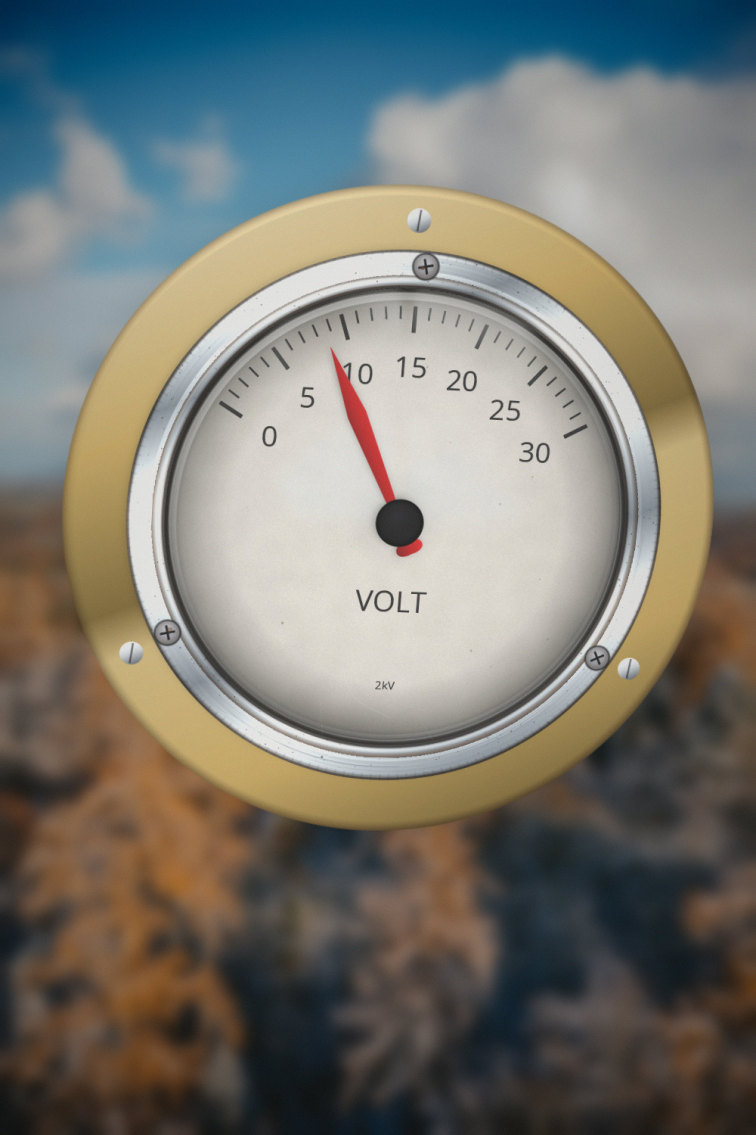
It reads 8.5 V
